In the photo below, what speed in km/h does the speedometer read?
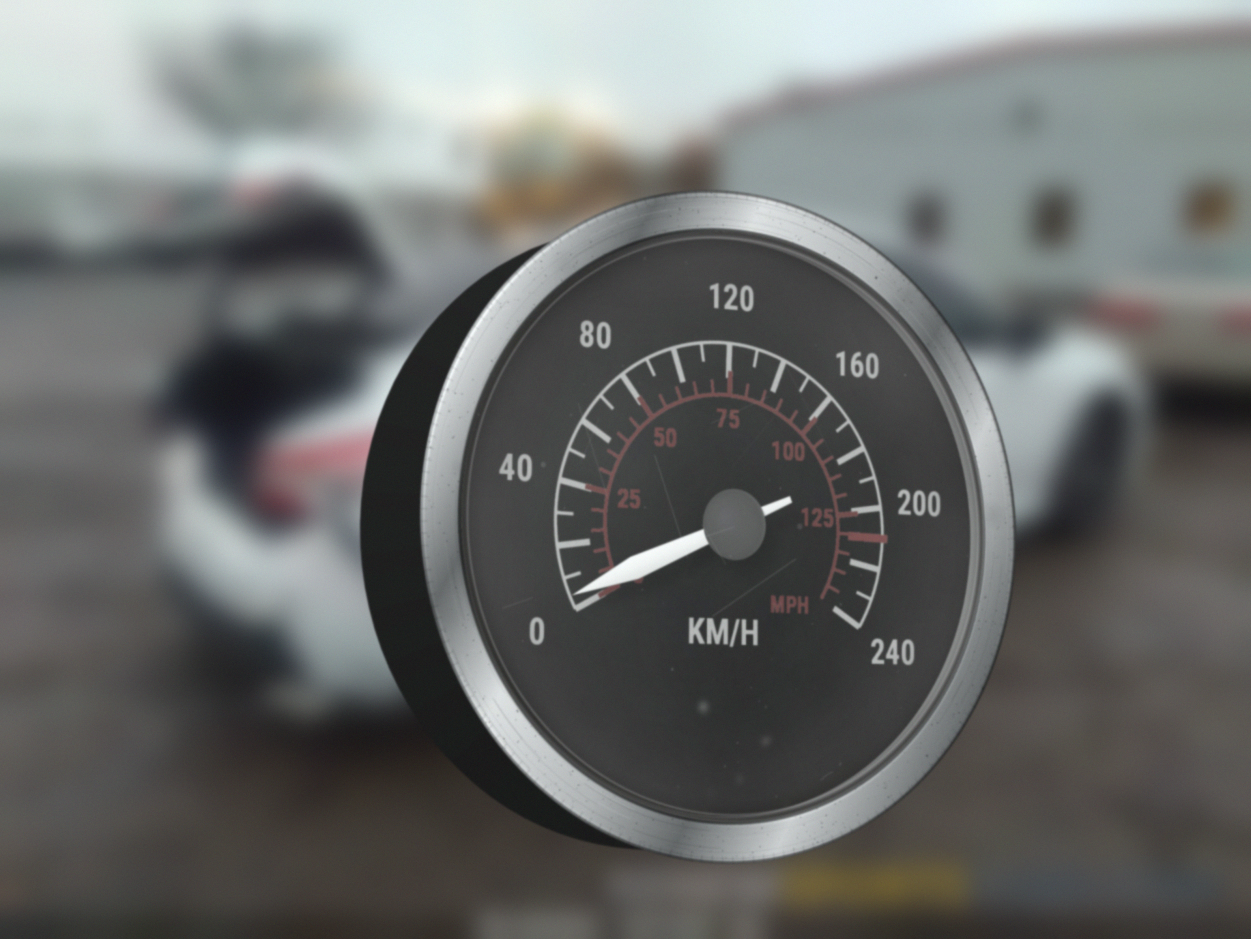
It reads 5 km/h
